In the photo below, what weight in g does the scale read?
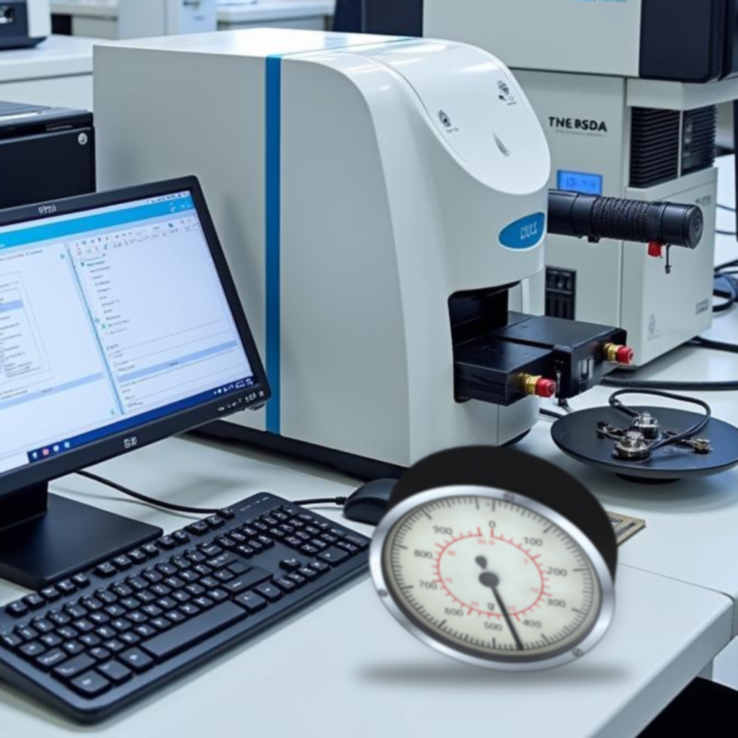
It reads 450 g
